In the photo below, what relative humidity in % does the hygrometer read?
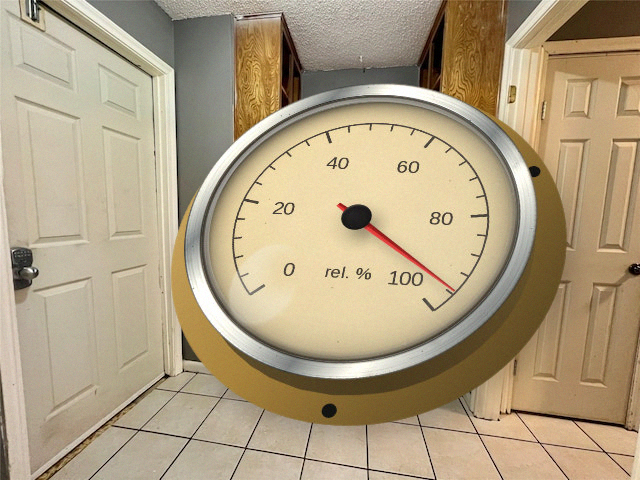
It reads 96 %
